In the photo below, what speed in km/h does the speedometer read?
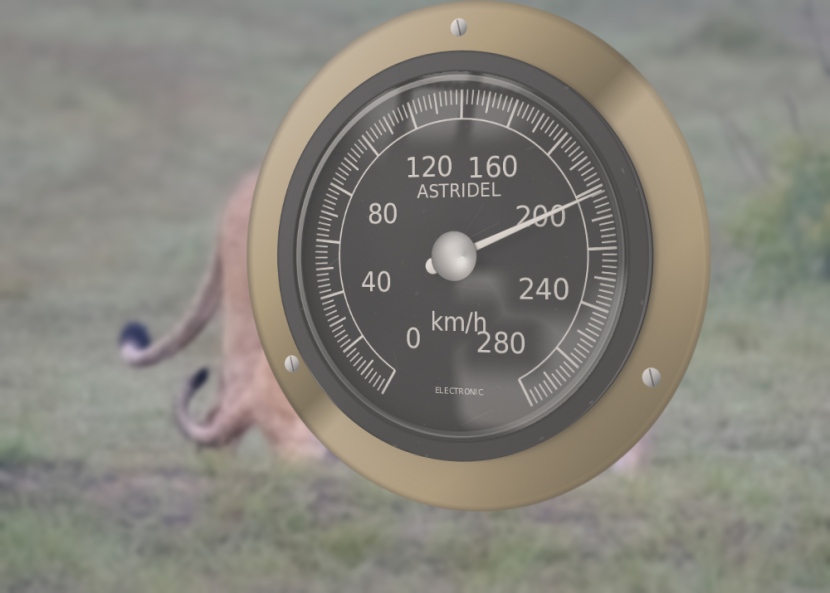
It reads 202 km/h
